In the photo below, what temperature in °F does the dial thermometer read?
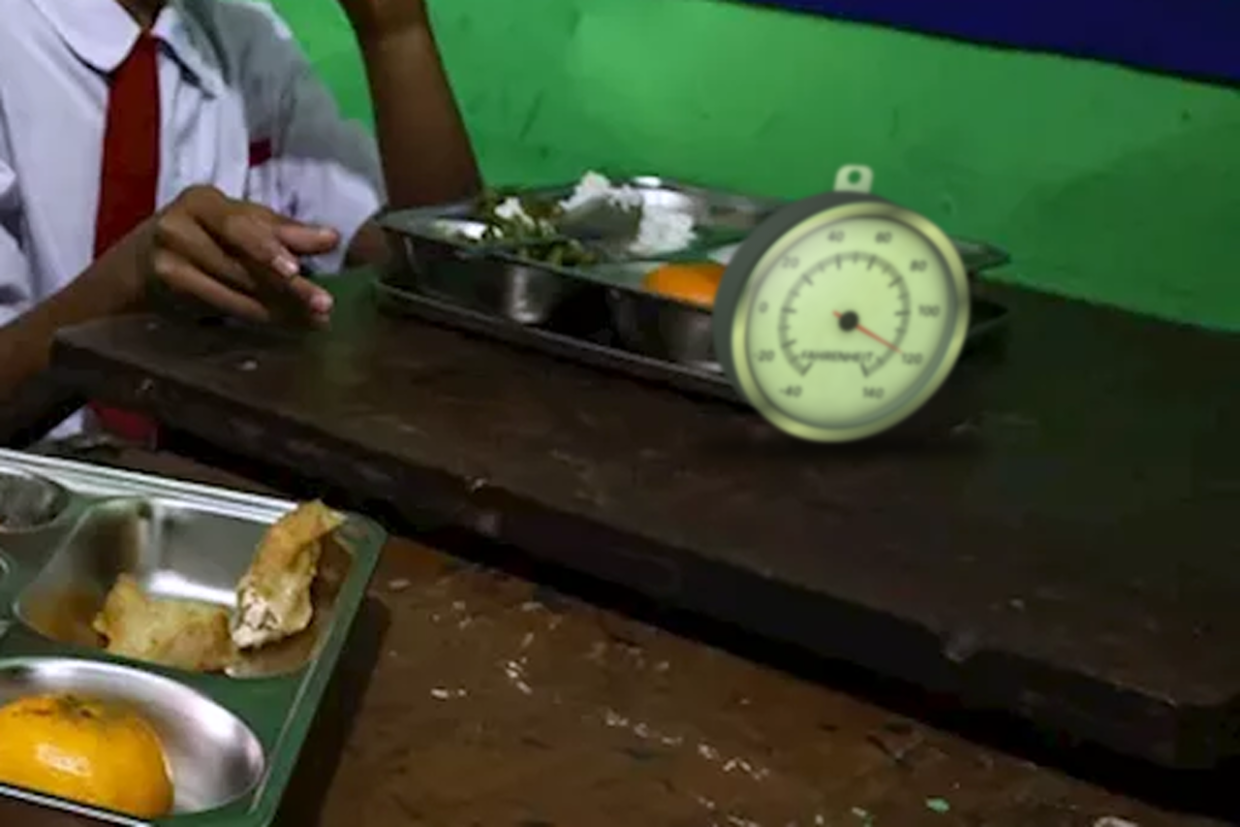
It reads 120 °F
